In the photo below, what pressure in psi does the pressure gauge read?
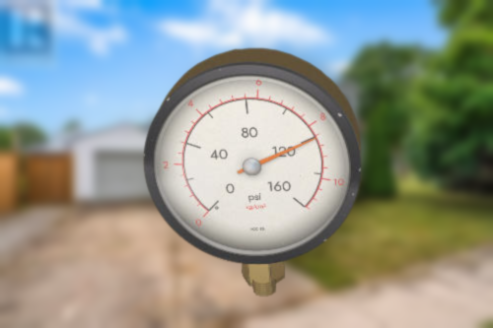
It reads 120 psi
